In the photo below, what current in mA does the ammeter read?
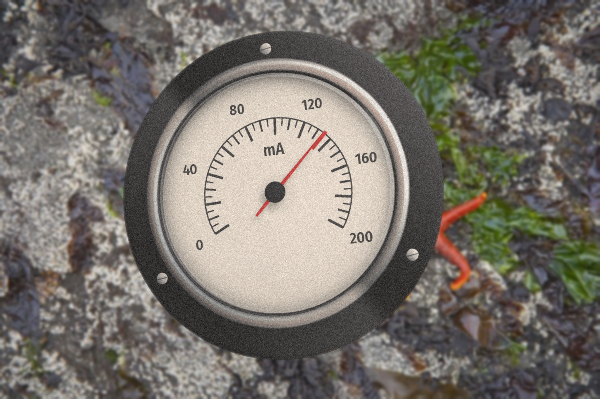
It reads 135 mA
